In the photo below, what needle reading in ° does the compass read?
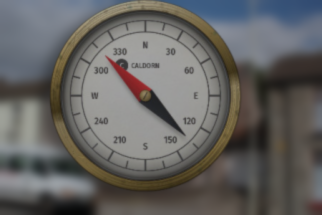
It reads 315 °
